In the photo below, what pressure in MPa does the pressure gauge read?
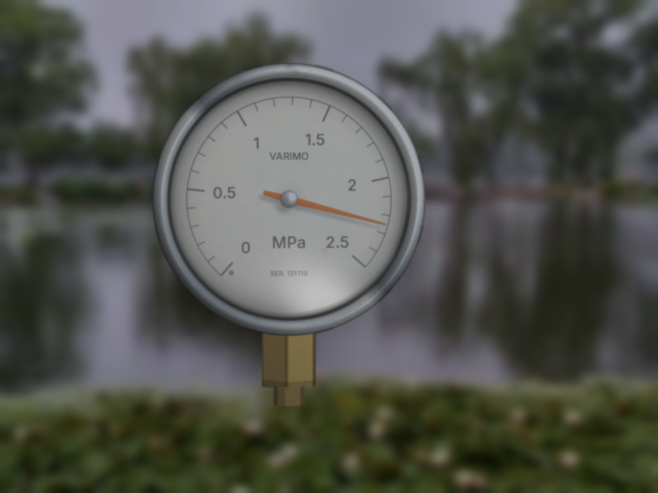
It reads 2.25 MPa
